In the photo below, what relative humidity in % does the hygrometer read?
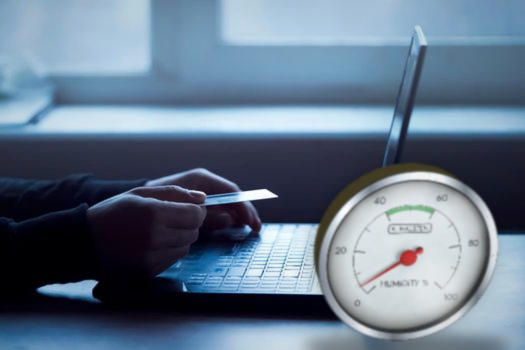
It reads 5 %
